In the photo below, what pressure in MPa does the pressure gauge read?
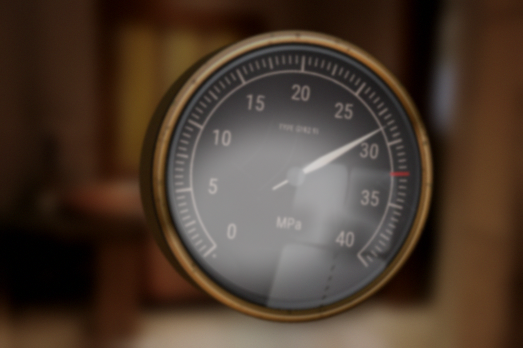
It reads 28.5 MPa
